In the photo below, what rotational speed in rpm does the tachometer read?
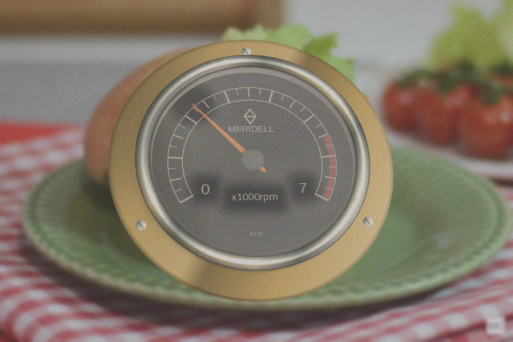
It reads 2250 rpm
